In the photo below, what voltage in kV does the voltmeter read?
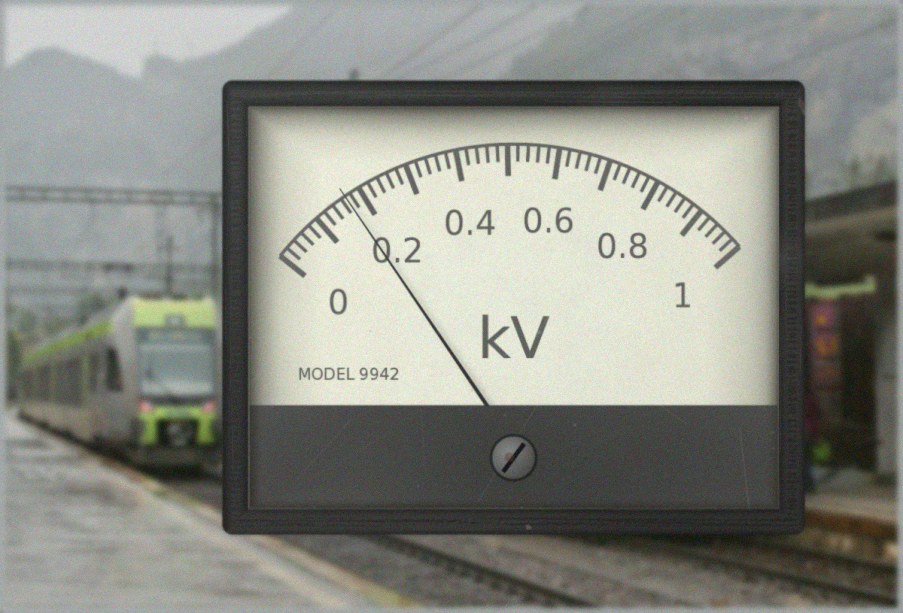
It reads 0.17 kV
